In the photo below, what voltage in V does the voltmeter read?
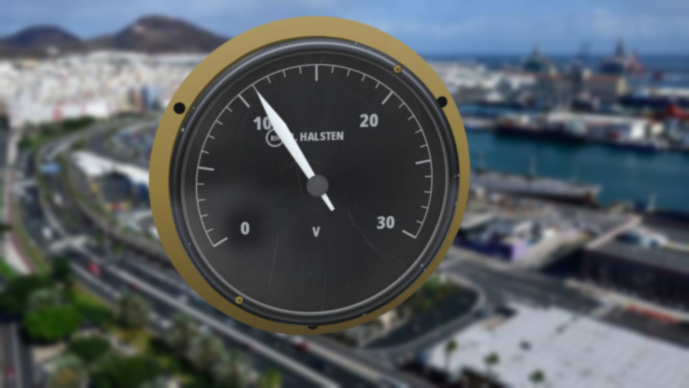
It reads 11 V
